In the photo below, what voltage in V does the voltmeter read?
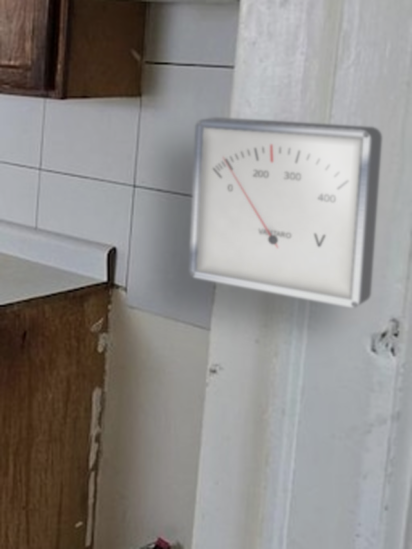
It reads 100 V
